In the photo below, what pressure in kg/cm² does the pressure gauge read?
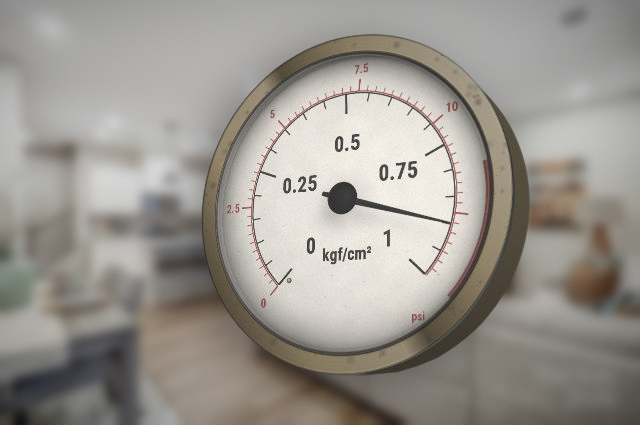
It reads 0.9 kg/cm²
